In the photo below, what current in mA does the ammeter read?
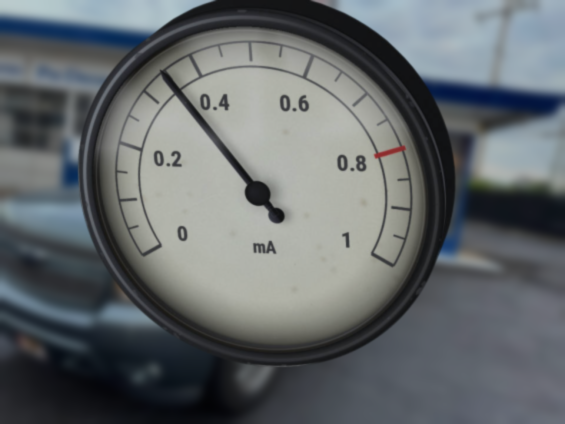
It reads 0.35 mA
